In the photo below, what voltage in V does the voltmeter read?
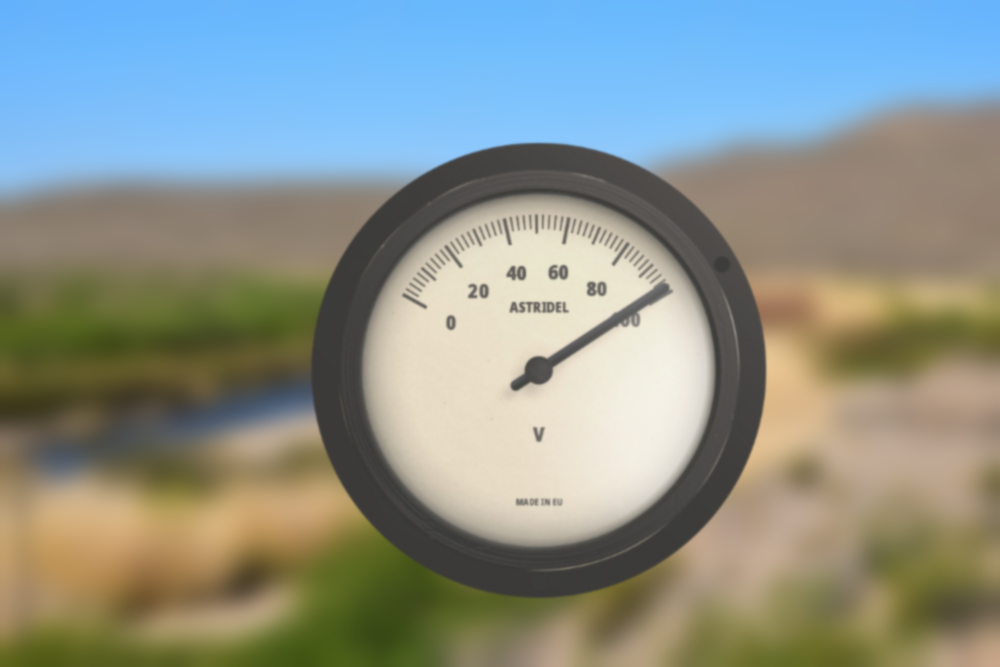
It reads 98 V
